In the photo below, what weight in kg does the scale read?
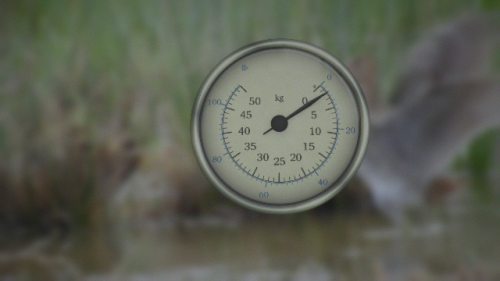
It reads 2 kg
